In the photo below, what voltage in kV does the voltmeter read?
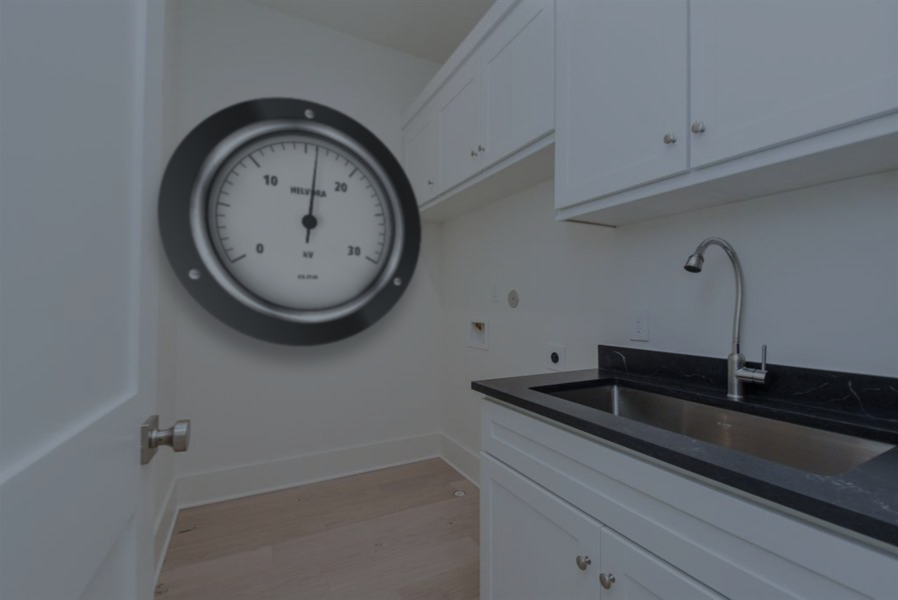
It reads 16 kV
